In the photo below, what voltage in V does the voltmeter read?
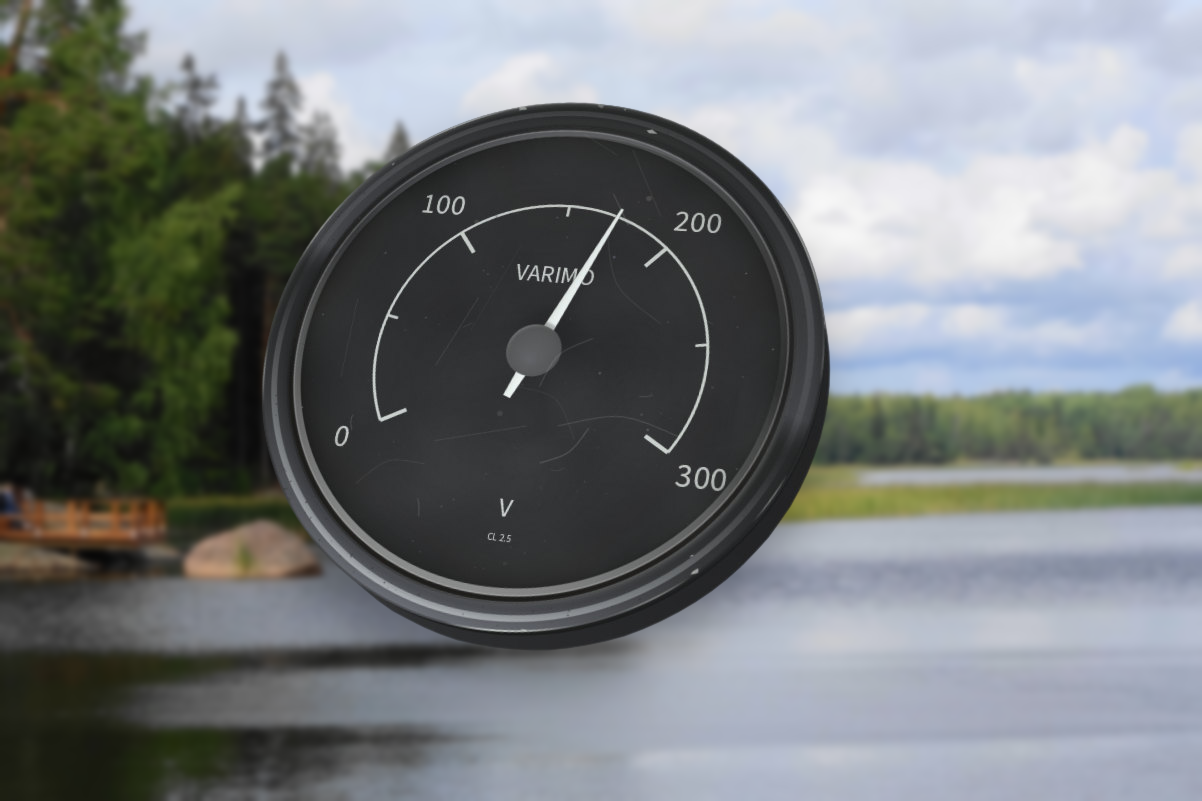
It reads 175 V
